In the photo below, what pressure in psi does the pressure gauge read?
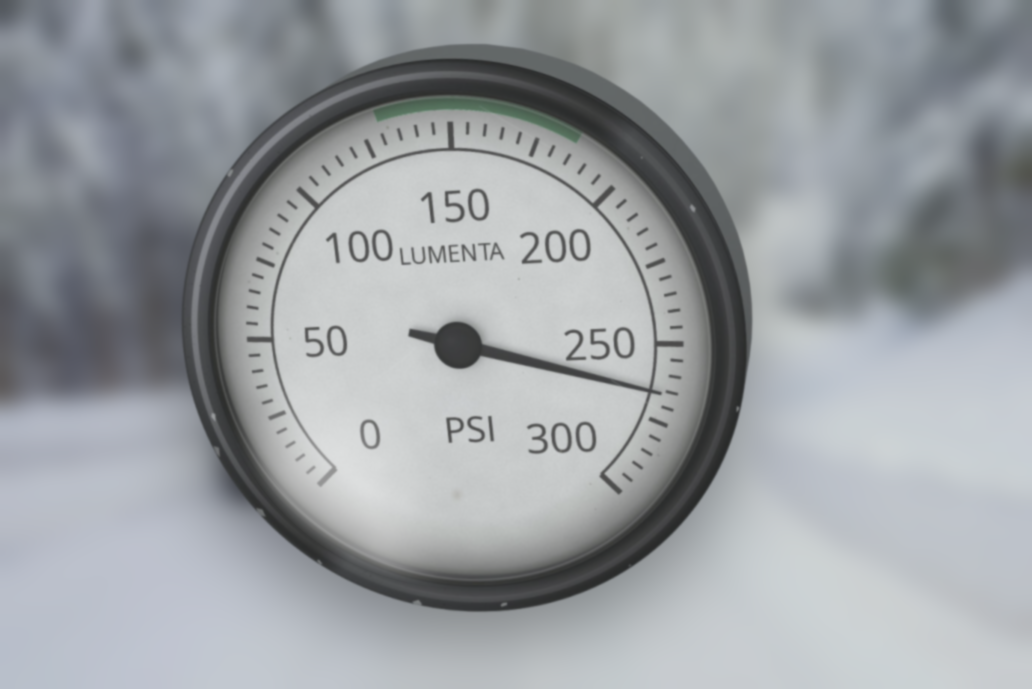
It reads 265 psi
